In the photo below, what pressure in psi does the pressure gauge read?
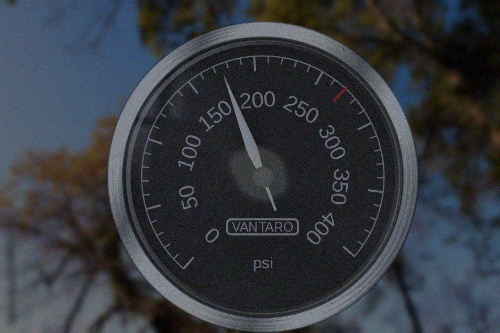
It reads 175 psi
